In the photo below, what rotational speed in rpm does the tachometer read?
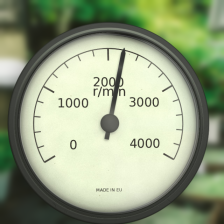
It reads 2200 rpm
